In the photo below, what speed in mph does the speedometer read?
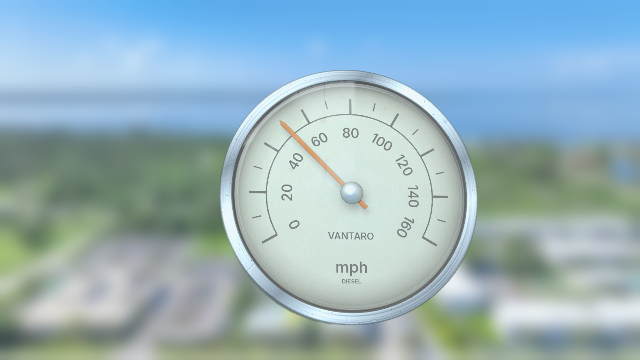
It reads 50 mph
